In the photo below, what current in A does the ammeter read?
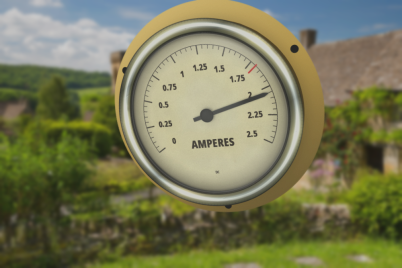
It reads 2.05 A
